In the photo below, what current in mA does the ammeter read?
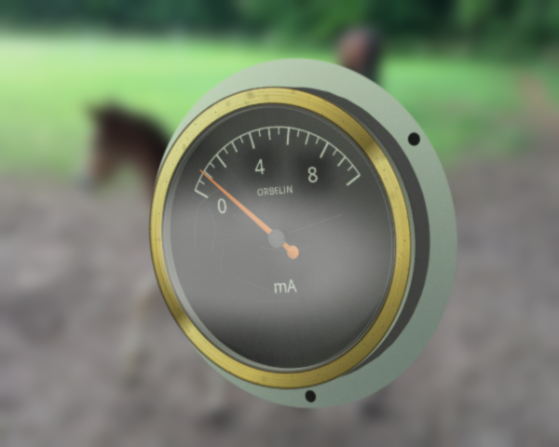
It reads 1 mA
